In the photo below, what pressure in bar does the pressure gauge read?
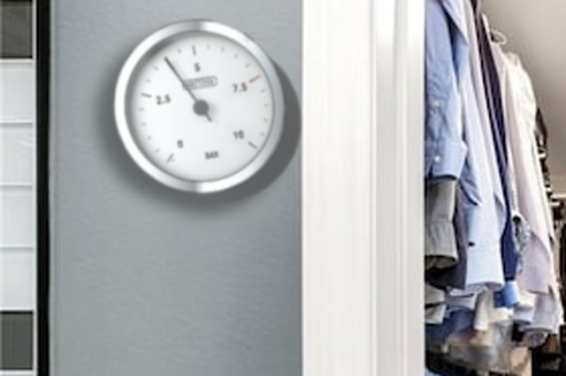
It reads 4 bar
